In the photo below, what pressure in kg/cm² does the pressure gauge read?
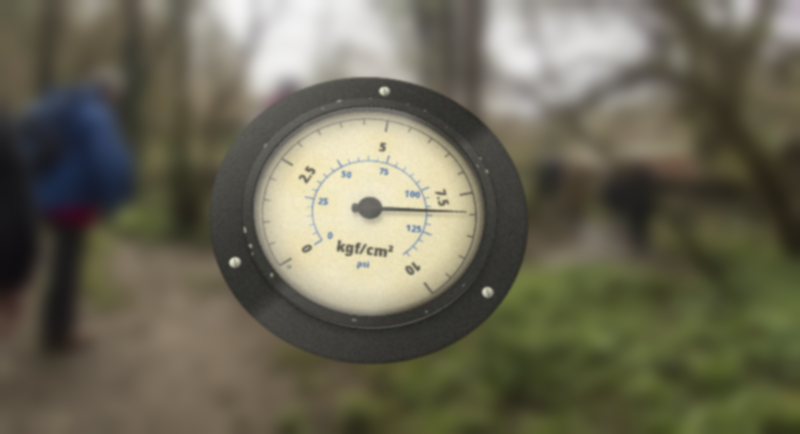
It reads 8 kg/cm²
